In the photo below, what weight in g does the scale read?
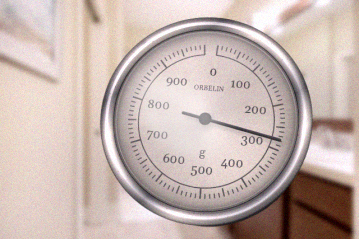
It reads 280 g
